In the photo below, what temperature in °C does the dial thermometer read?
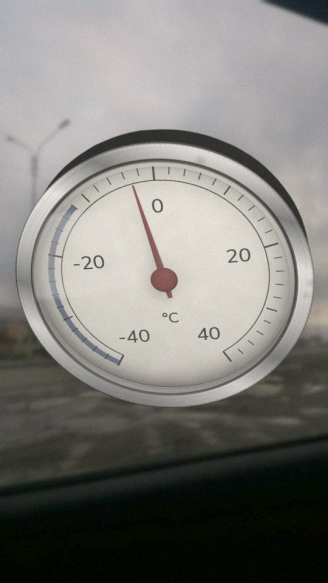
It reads -3 °C
